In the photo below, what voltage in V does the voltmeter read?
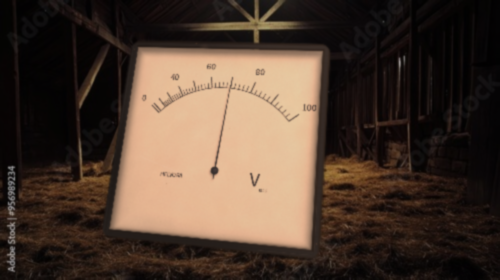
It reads 70 V
